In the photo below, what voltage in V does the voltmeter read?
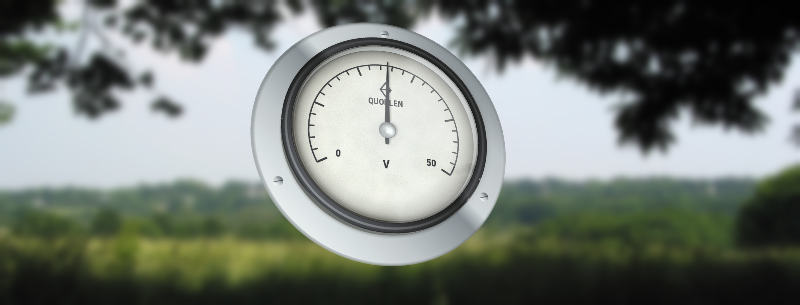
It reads 25 V
